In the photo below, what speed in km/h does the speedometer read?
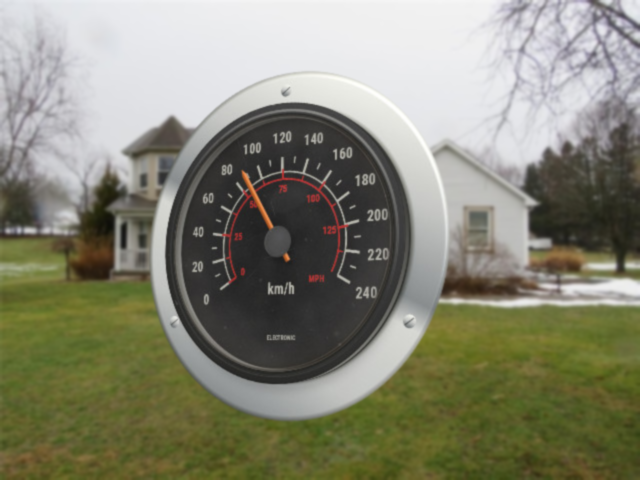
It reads 90 km/h
